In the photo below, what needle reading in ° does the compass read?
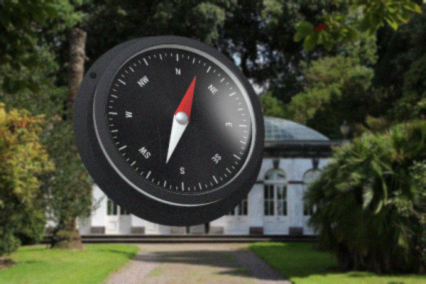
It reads 20 °
